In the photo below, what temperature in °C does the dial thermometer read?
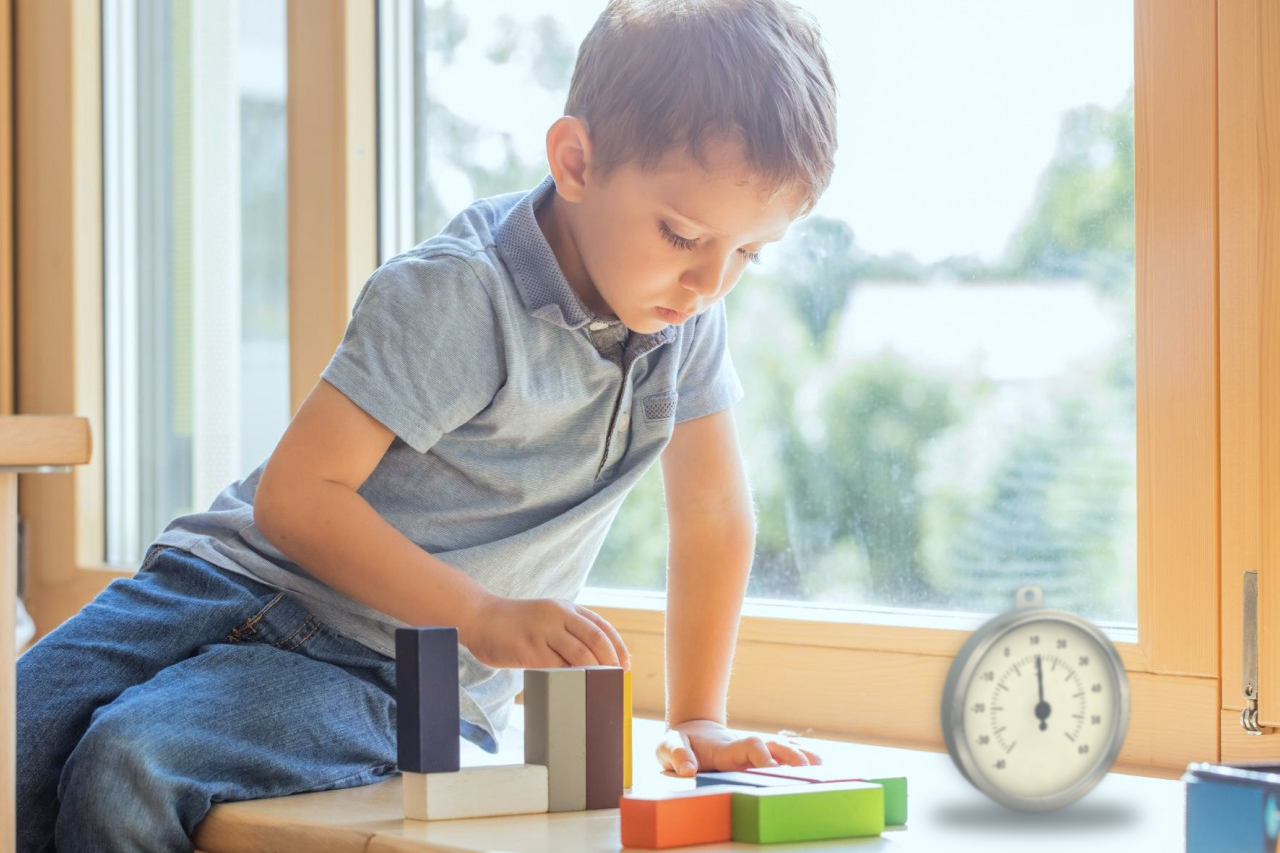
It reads 10 °C
